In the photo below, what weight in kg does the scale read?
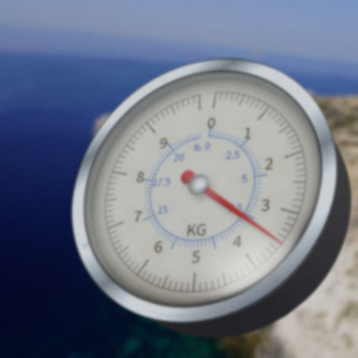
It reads 3.5 kg
